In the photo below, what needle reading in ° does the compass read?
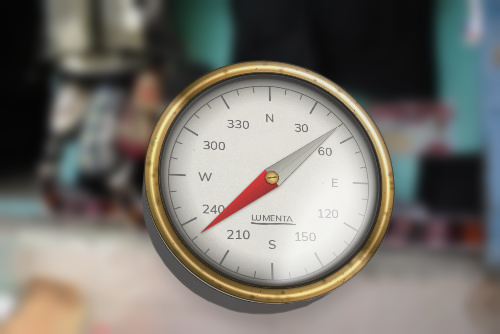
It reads 230 °
